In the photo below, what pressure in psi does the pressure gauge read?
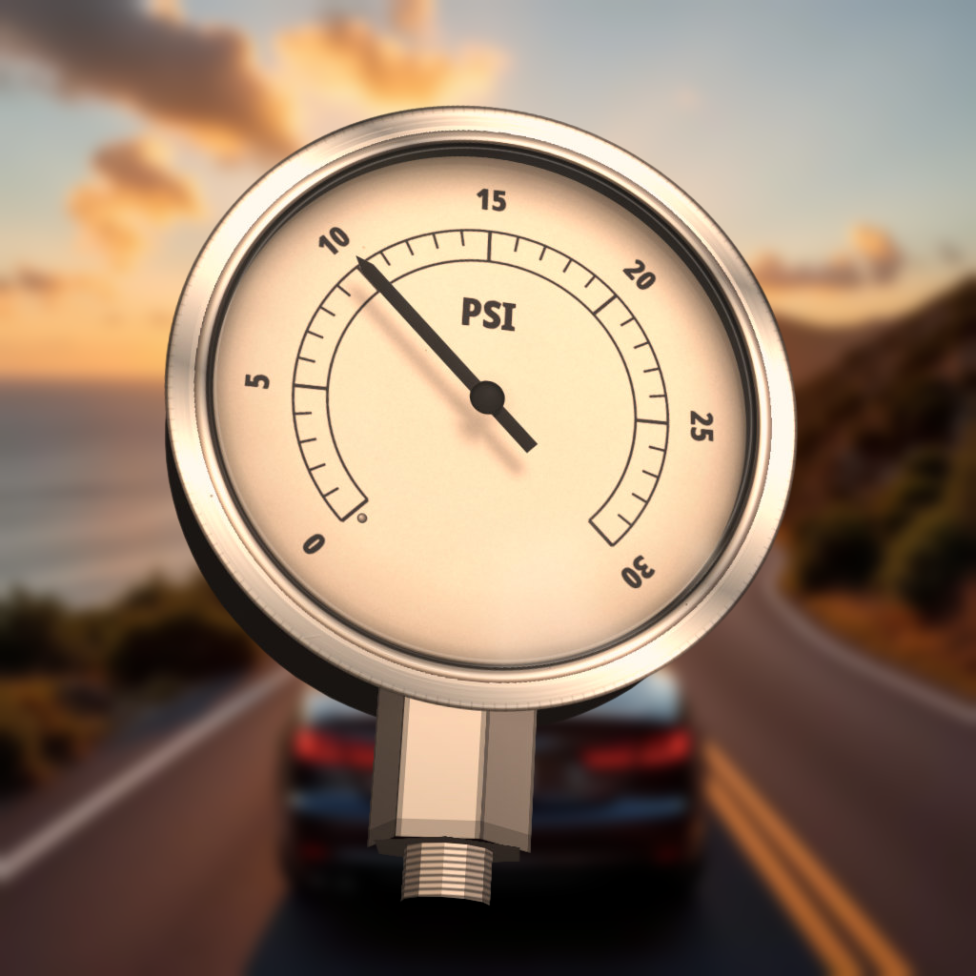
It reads 10 psi
